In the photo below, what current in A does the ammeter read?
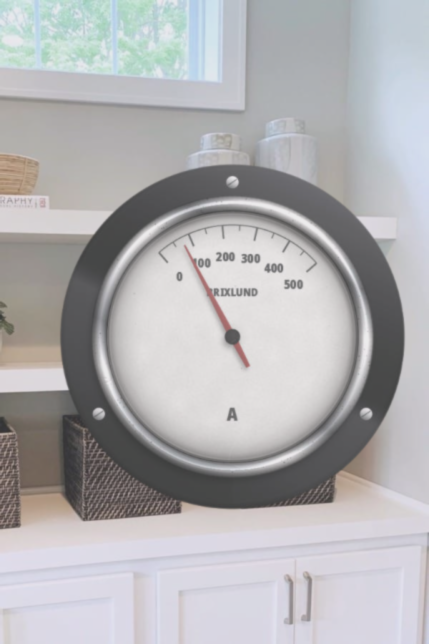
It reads 75 A
